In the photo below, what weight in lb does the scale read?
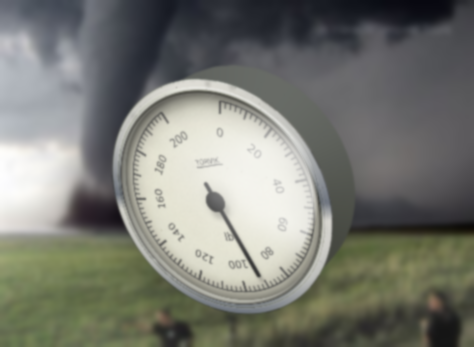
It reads 90 lb
